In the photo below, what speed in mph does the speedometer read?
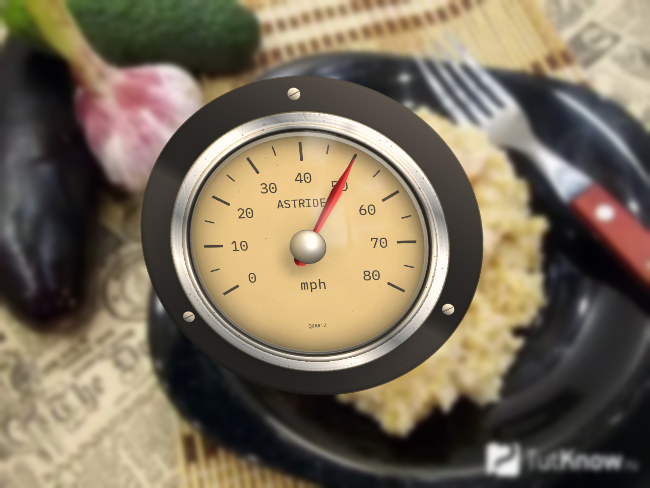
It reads 50 mph
